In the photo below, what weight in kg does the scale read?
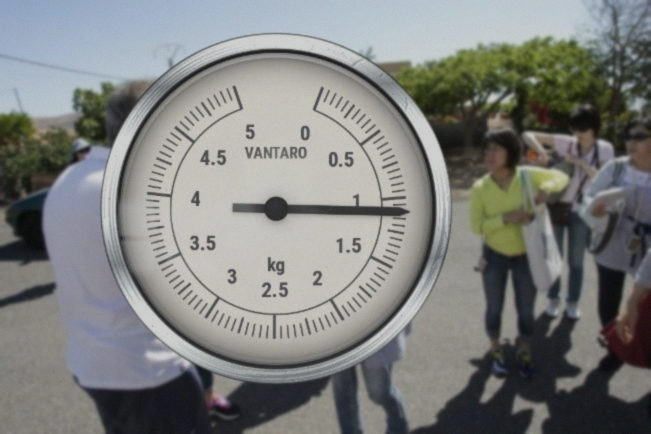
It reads 1.1 kg
